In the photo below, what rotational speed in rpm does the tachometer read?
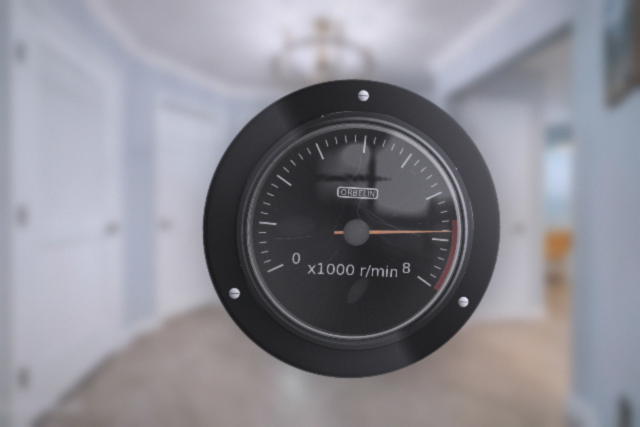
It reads 6800 rpm
